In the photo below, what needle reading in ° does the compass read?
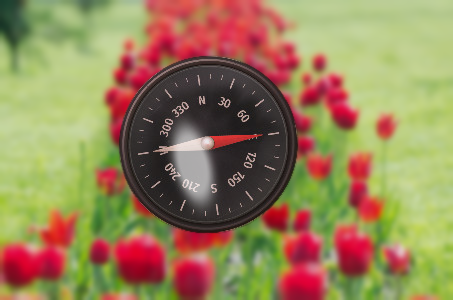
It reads 90 °
